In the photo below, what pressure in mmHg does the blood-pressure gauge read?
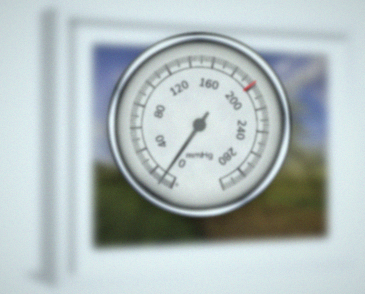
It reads 10 mmHg
